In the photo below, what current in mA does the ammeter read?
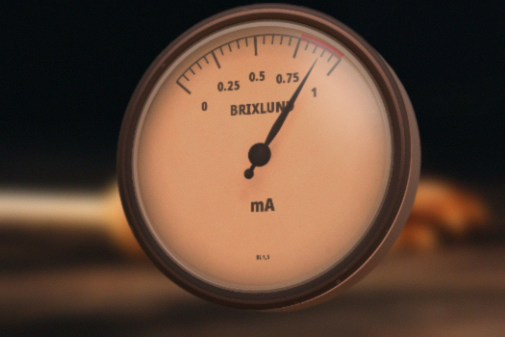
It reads 0.9 mA
